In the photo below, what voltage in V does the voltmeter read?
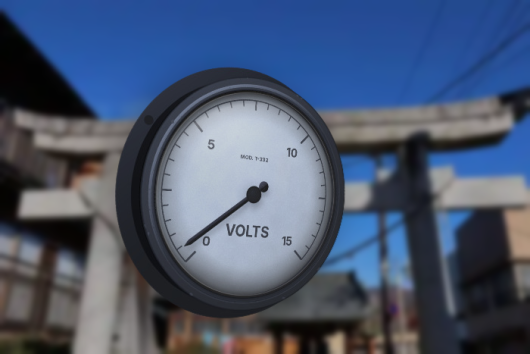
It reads 0.5 V
